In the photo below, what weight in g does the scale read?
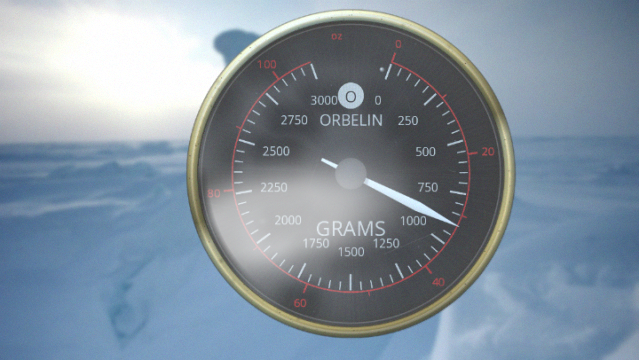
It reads 900 g
